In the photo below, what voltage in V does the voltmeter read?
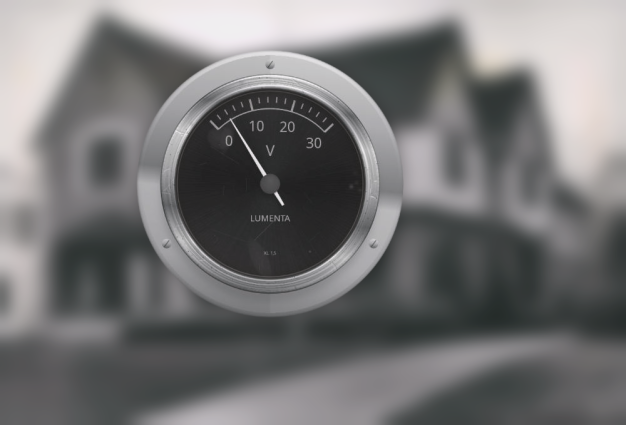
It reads 4 V
